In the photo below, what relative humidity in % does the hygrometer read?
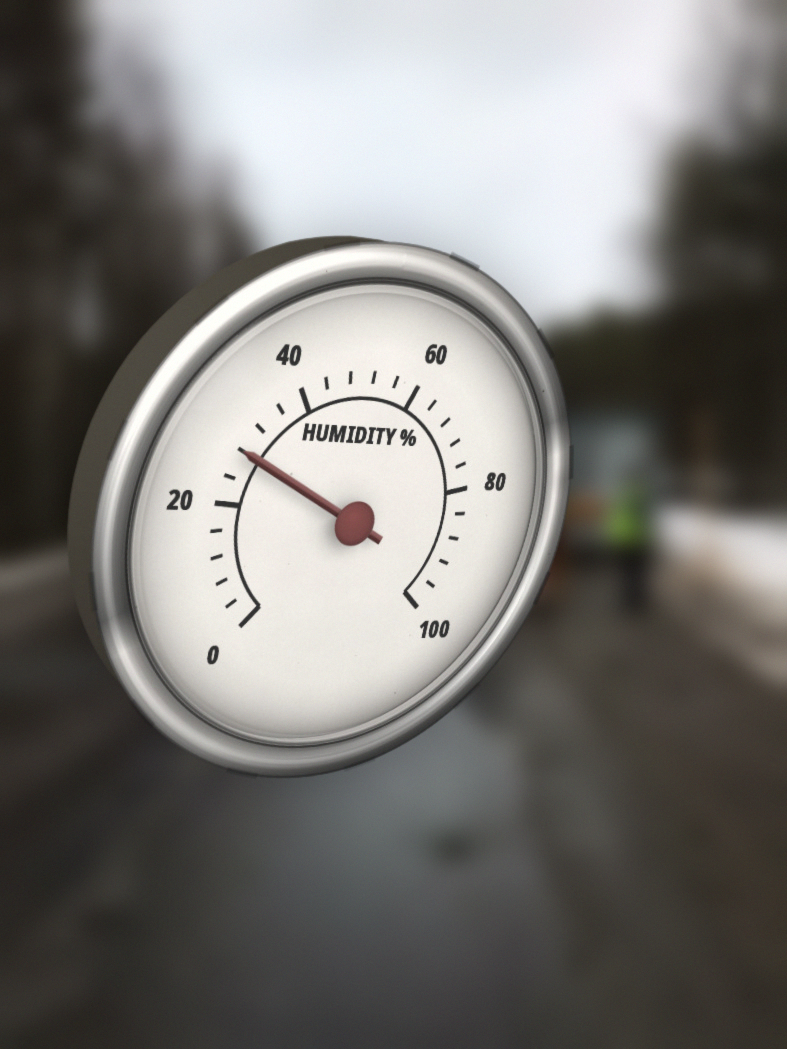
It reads 28 %
